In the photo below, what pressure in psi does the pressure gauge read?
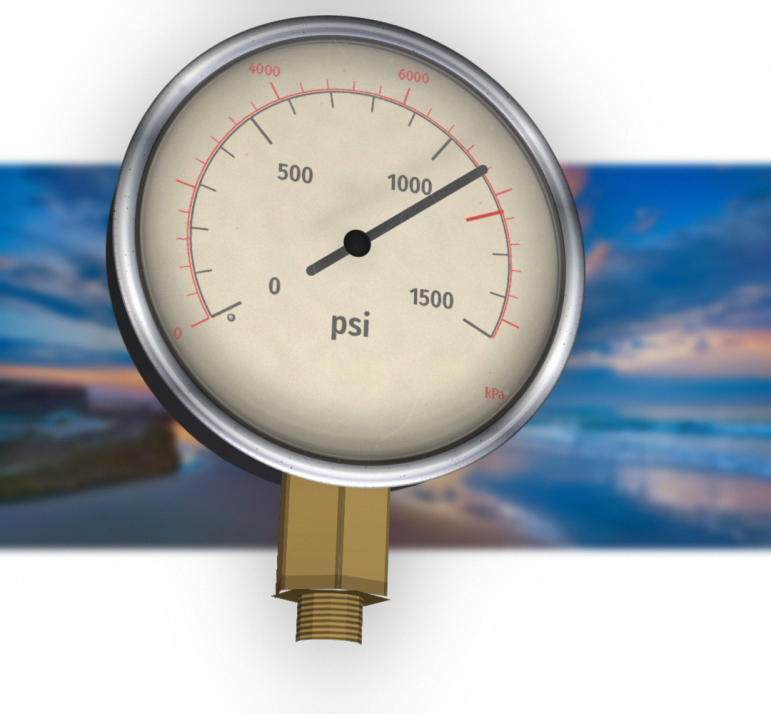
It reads 1100 psi
